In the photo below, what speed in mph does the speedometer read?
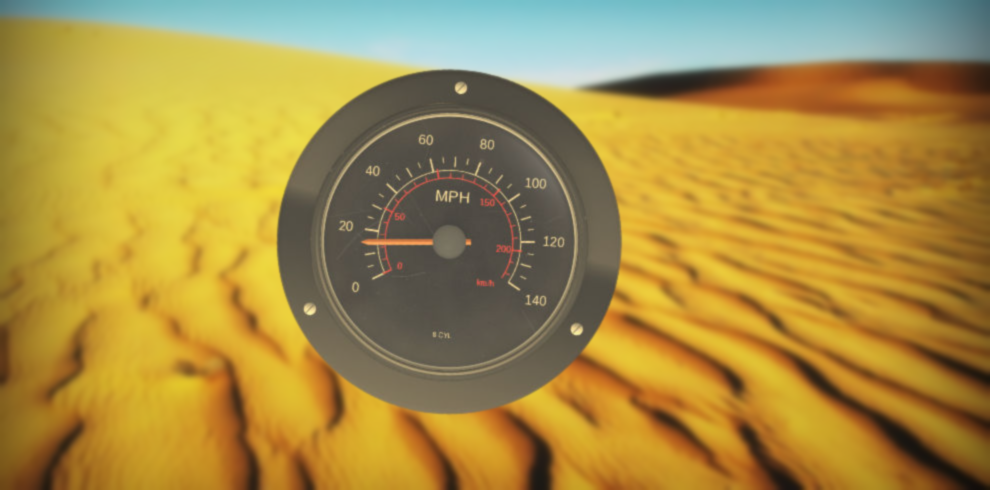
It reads 15 mph
